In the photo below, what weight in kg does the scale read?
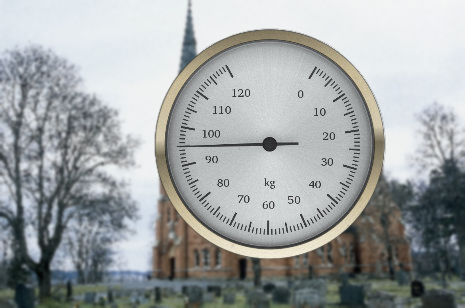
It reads 95 kg
